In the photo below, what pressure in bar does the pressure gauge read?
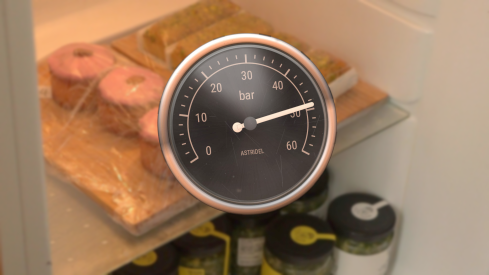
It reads 49 bar
